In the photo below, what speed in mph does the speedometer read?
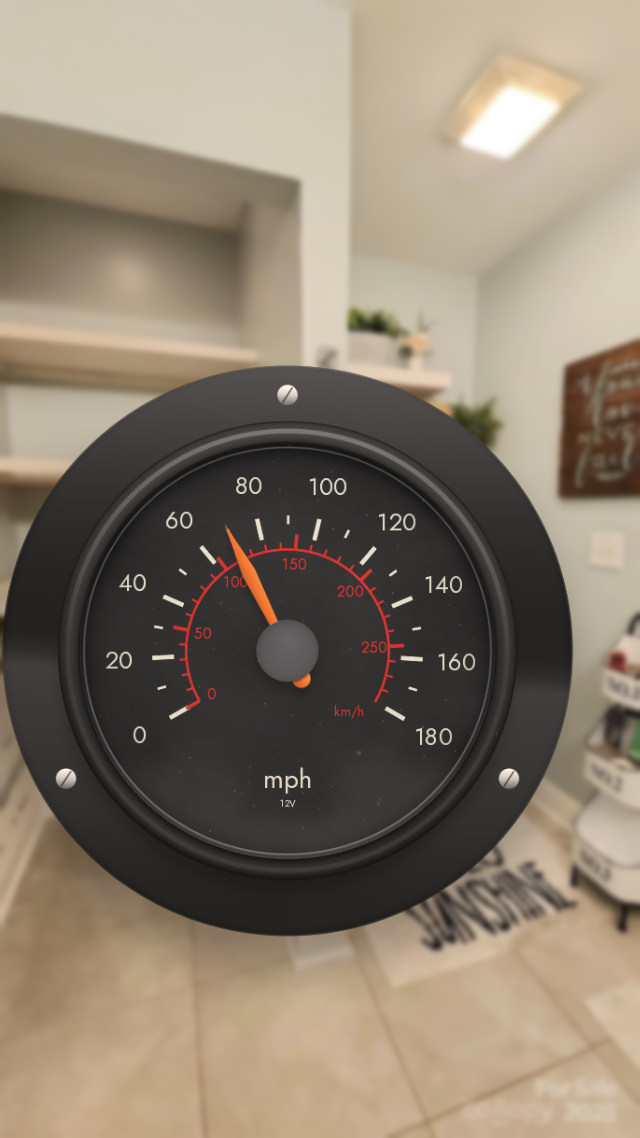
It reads 70 mph
